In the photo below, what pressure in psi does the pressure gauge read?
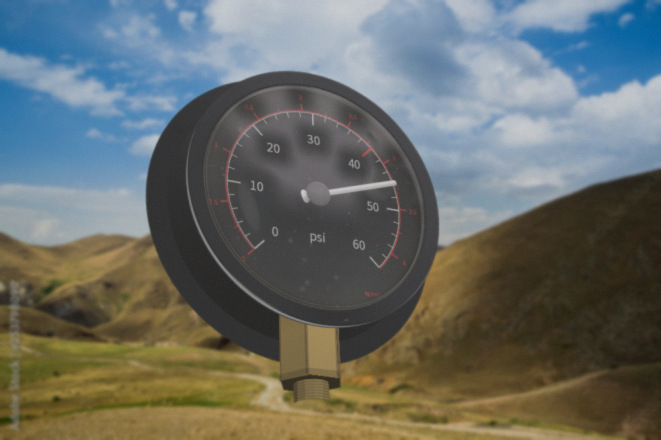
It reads 46 psi
